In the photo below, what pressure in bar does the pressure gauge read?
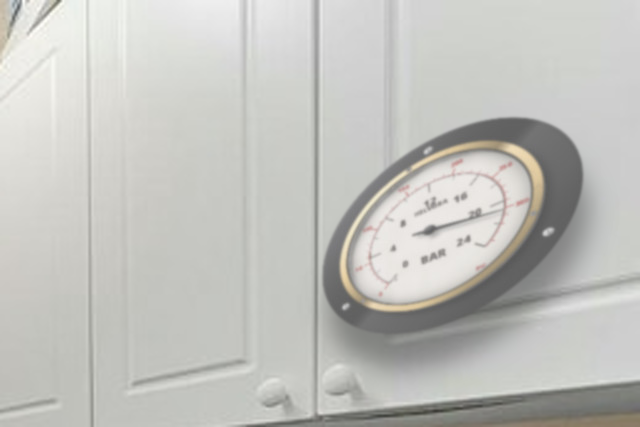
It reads 21 bar
